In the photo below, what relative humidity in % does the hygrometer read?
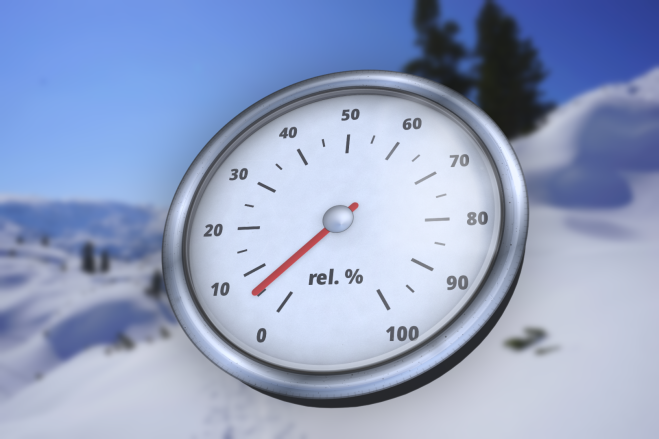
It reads 5 %
